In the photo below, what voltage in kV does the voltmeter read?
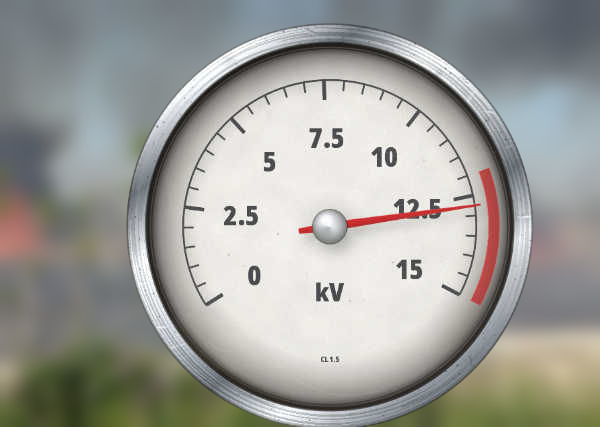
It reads 12.75 kV
